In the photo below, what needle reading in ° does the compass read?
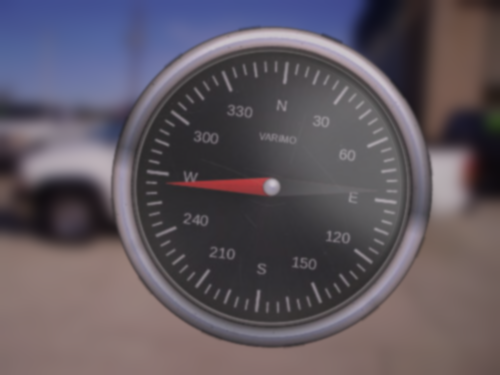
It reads 265 °
